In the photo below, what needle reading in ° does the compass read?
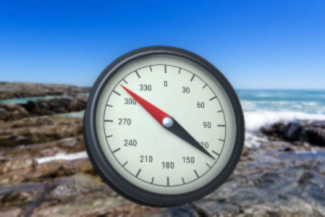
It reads 307.5 °
